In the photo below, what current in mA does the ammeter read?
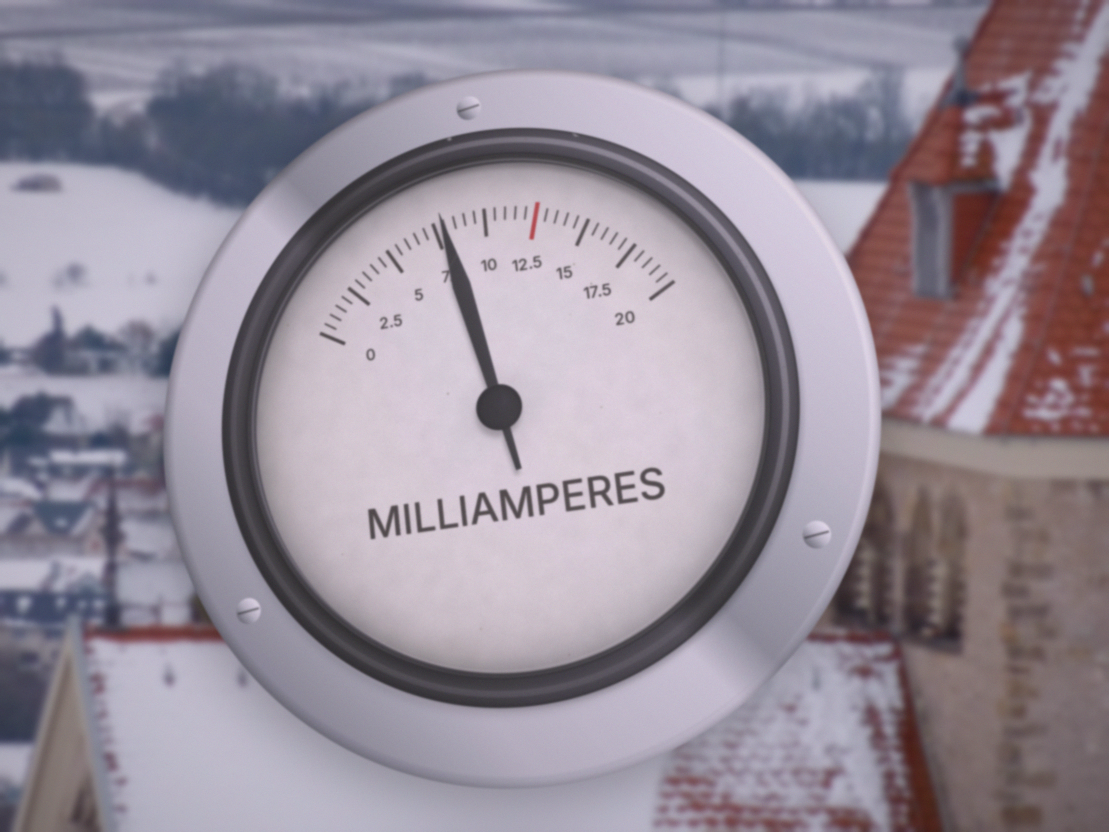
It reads 8 mA
